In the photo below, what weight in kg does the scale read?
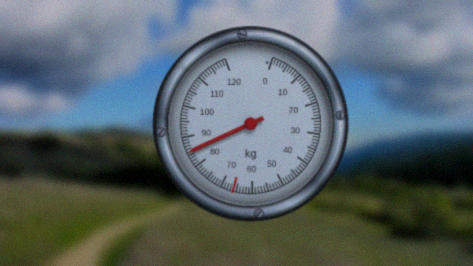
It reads 85 kg
